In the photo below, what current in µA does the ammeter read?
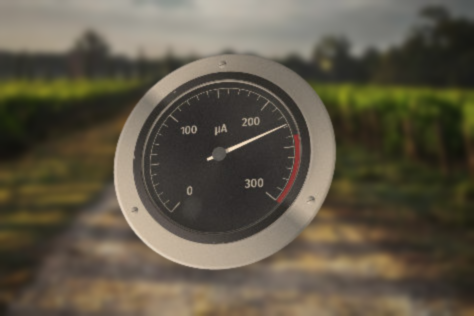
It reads 230 µA
